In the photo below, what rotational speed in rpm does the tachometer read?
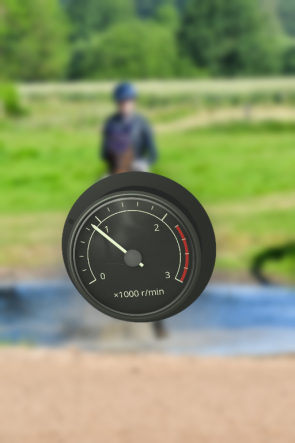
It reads 900 rpm
